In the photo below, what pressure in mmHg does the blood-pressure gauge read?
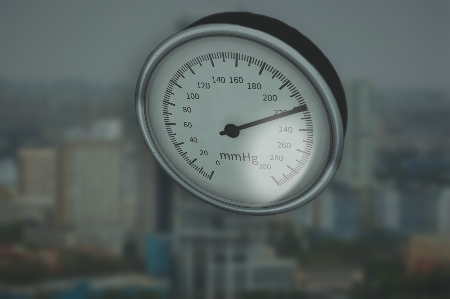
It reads 220 mmHg
